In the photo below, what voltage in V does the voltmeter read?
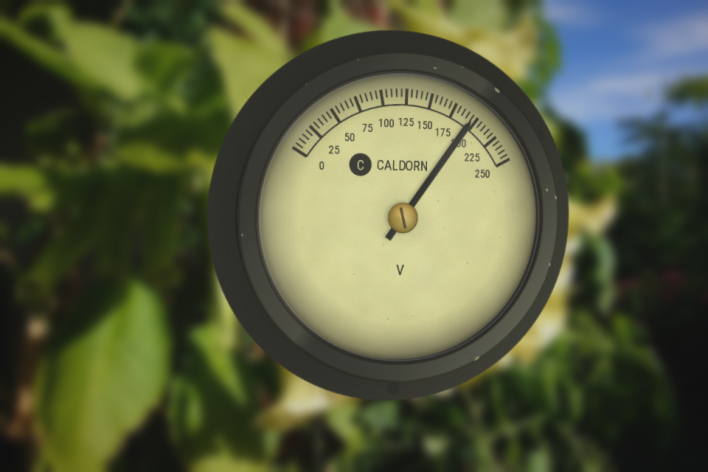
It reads 195 V
